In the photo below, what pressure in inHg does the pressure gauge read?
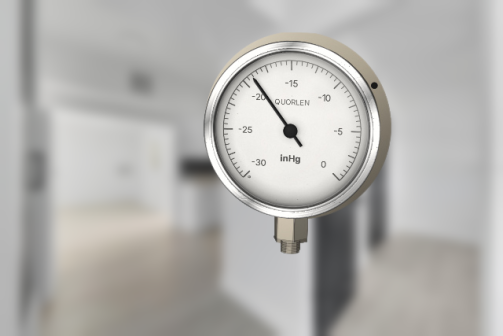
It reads -19 inHg
